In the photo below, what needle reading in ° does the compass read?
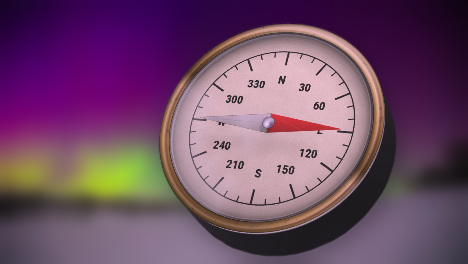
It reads 90 °
